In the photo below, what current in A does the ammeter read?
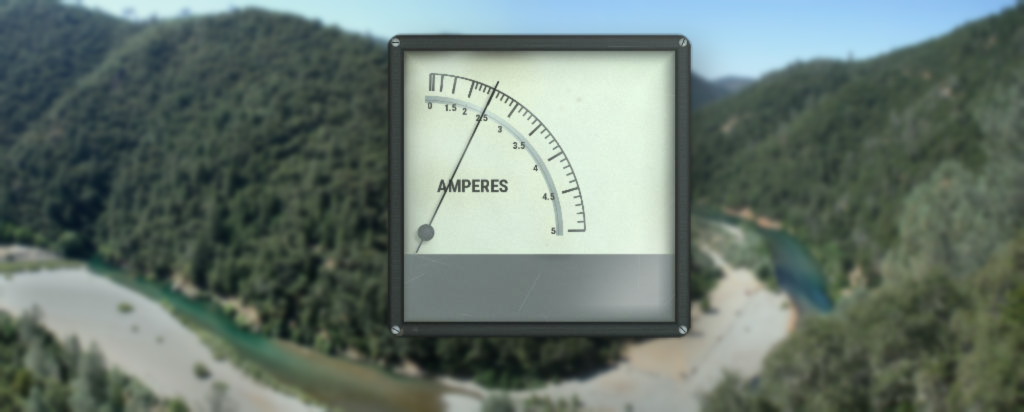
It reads 2.5 A
